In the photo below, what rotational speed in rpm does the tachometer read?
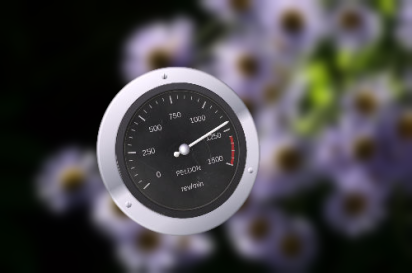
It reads 1200 rpm
